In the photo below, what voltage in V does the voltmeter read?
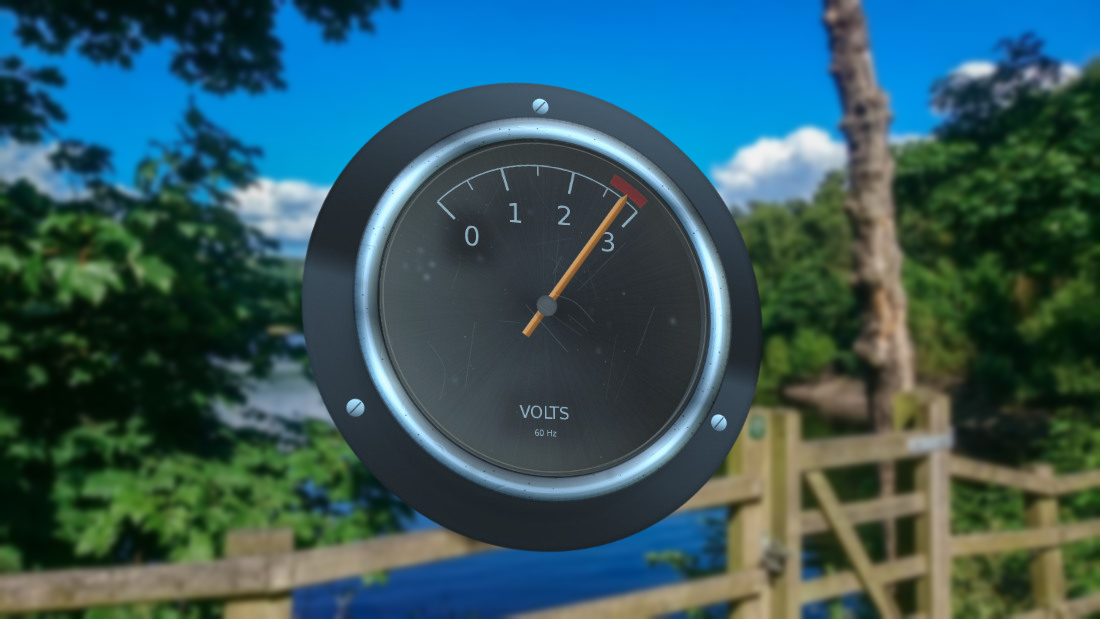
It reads 2.75 V
